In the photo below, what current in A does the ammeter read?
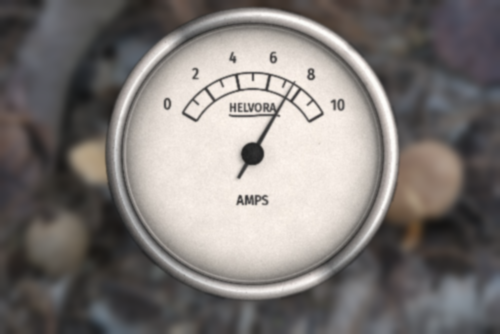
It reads 7.5 A
